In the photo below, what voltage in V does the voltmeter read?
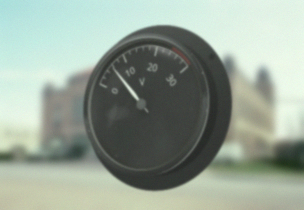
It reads 6 V
